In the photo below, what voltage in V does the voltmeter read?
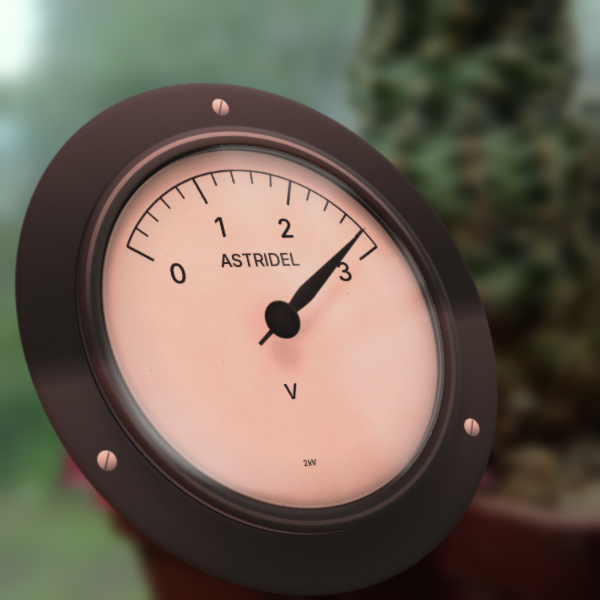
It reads 2.8 V
